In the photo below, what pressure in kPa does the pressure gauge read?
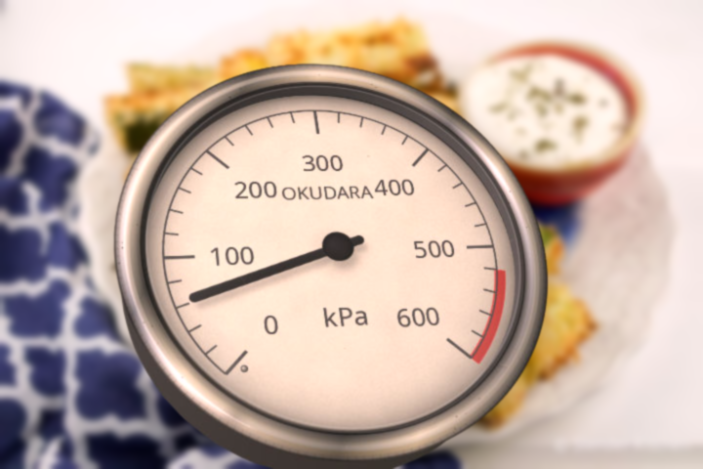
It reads 60 kPa
